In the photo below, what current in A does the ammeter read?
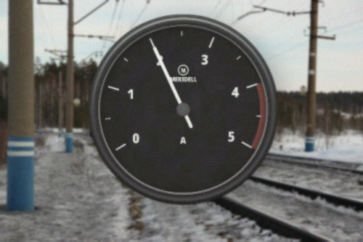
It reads 2 A
